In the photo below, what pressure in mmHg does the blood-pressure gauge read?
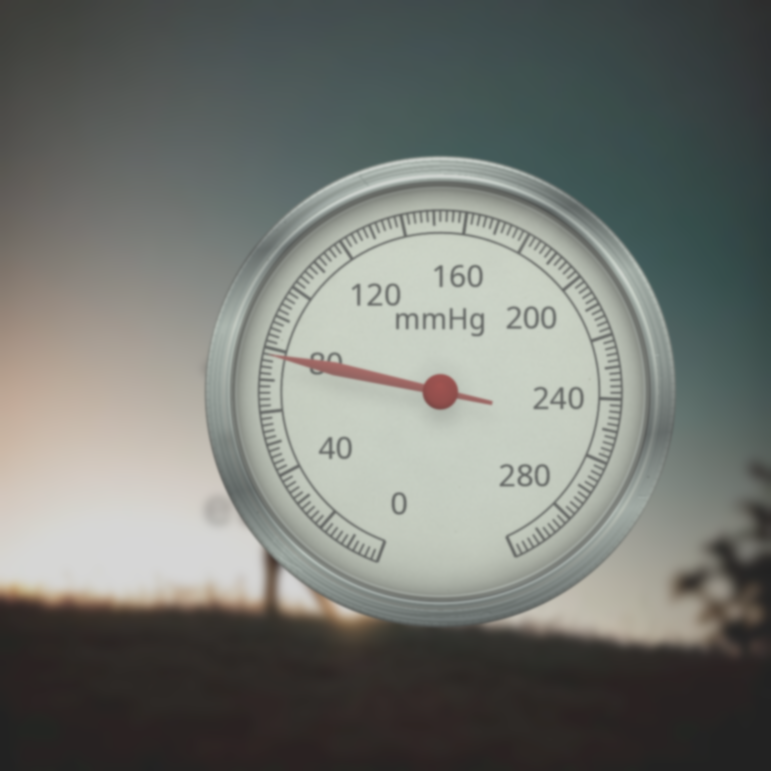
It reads 78 mmHg
